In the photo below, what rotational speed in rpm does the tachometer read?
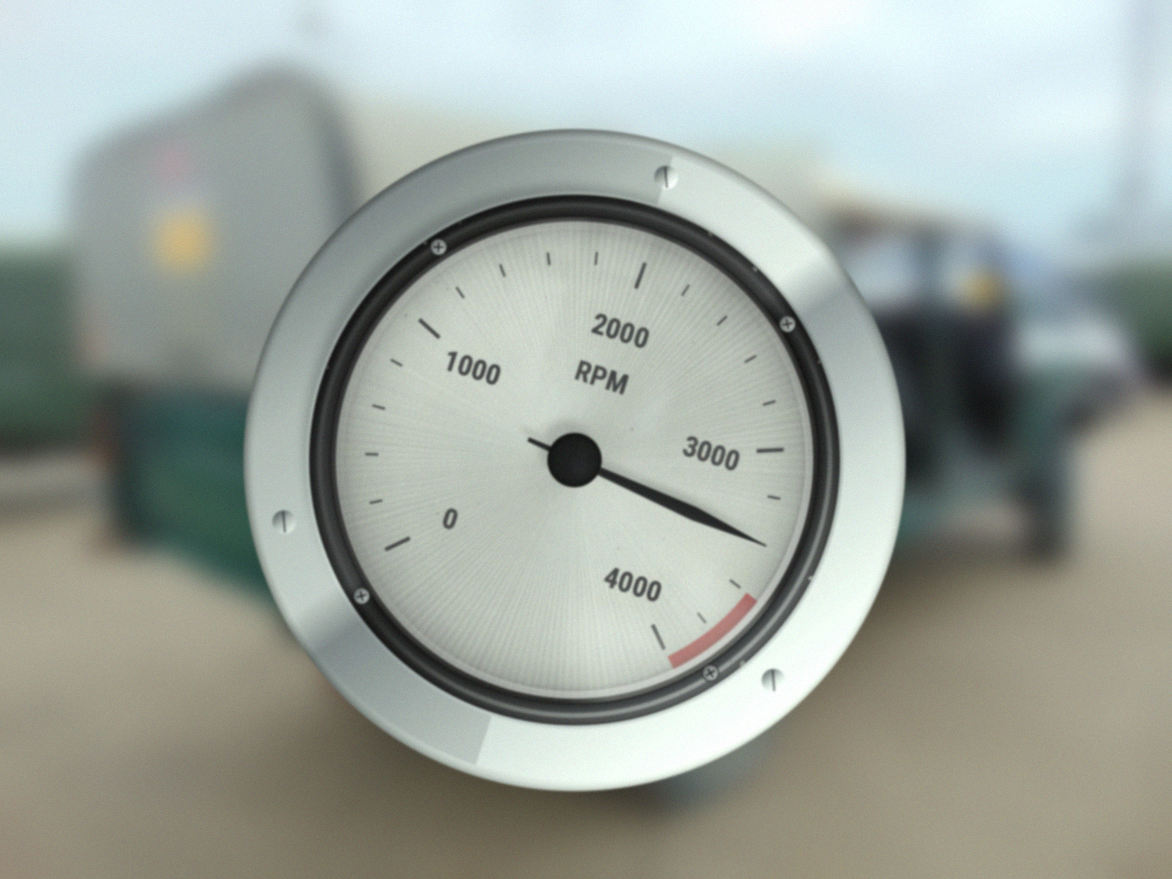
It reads 3400 rpm
